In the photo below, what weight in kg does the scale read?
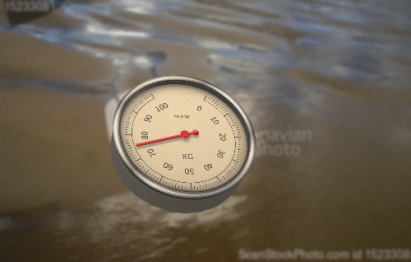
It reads 75 kg
